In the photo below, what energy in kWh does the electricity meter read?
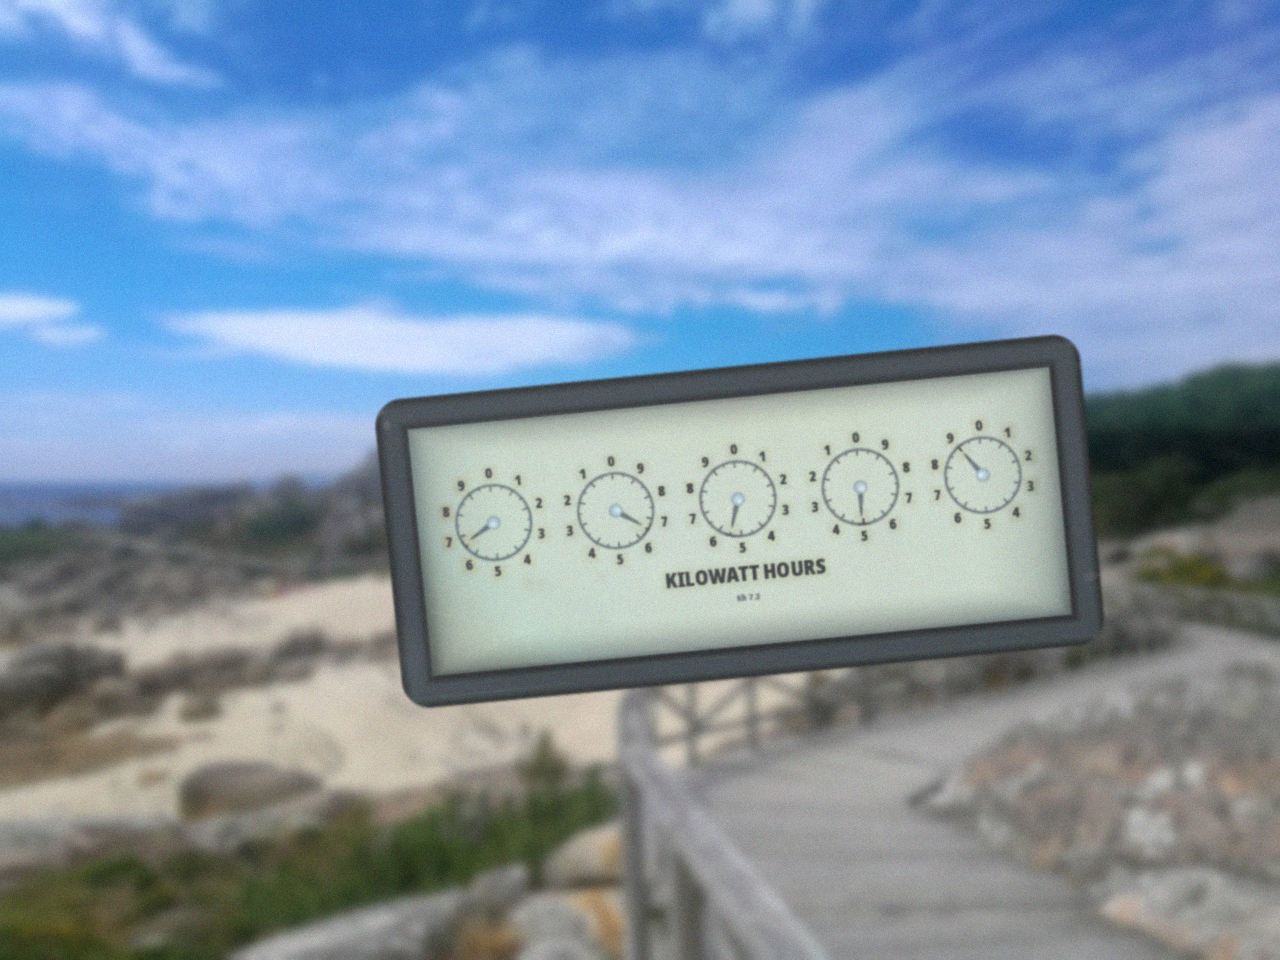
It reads 66549 kWh
